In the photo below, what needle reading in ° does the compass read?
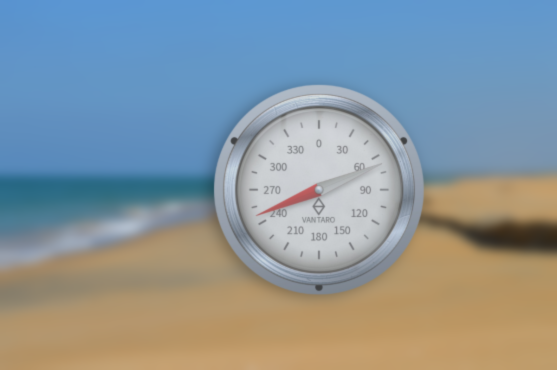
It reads 247.5 °
